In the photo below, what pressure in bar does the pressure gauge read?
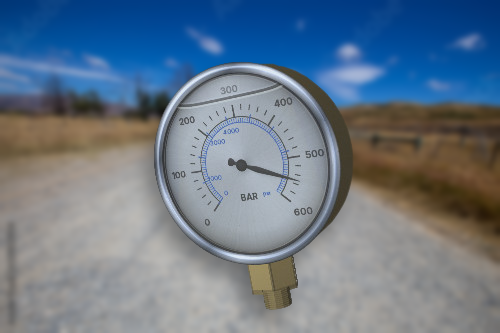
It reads 550 bar
